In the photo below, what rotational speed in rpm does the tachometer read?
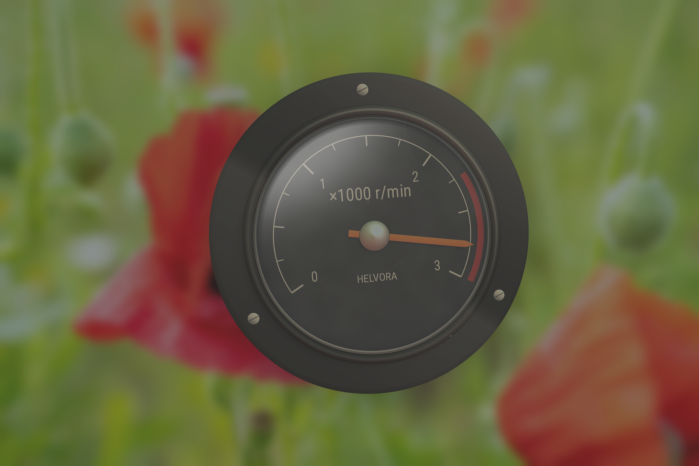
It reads 2750 rpm
